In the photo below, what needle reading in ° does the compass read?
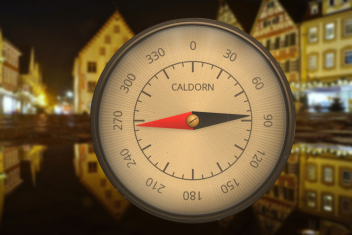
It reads 265 °
